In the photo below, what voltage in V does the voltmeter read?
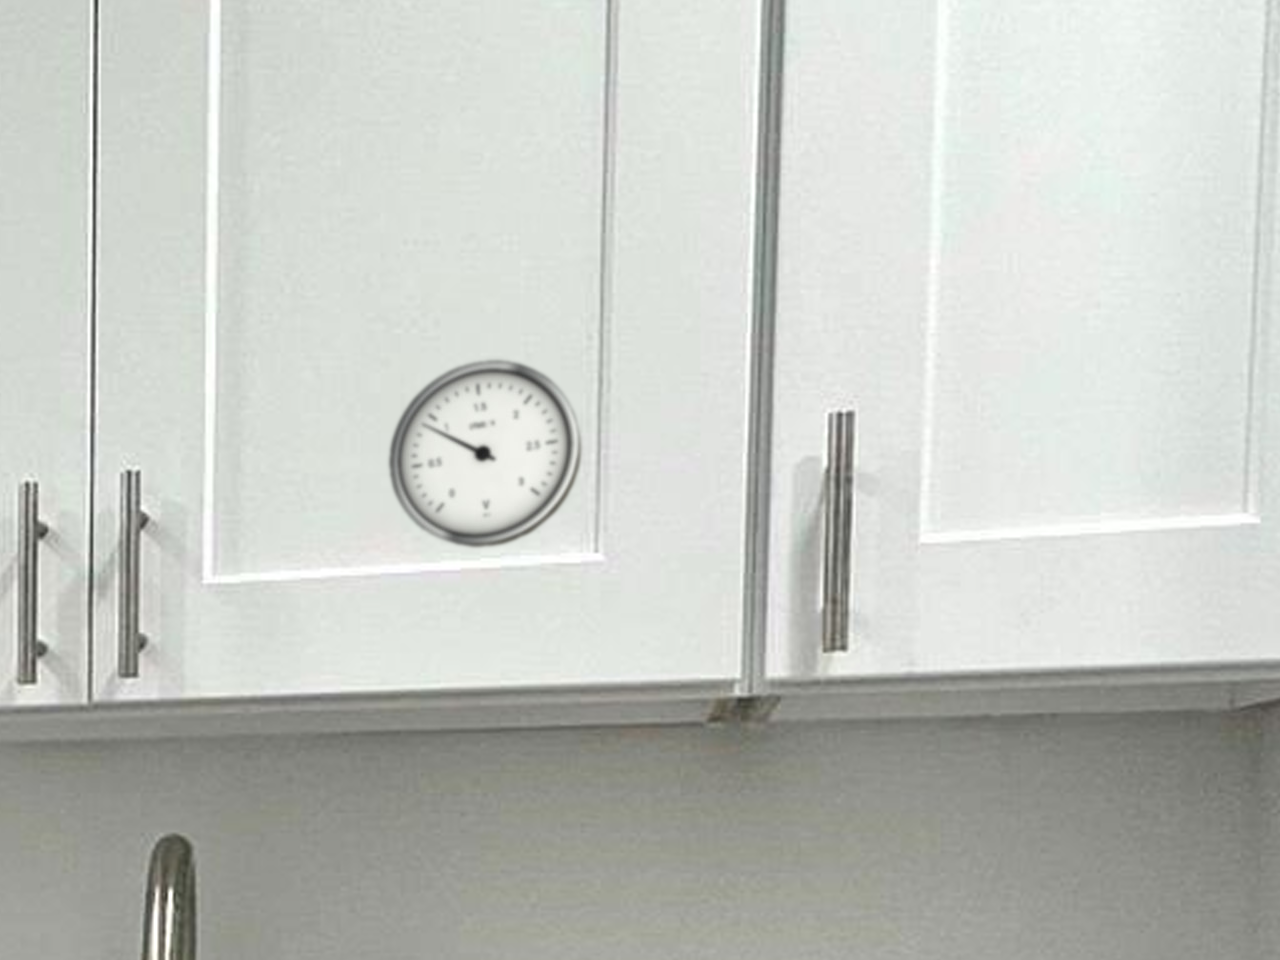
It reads 0.9 V
